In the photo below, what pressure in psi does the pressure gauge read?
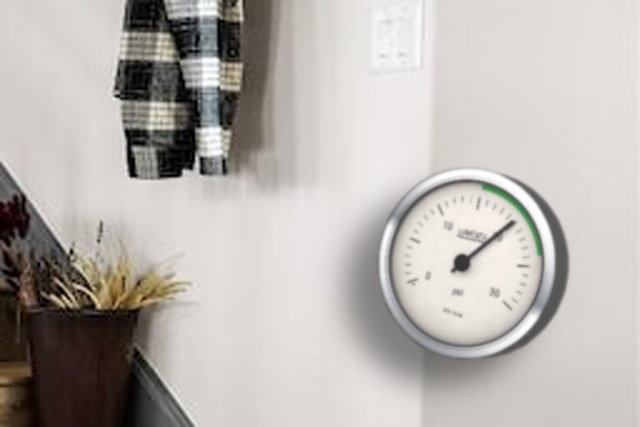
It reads 20 psi
